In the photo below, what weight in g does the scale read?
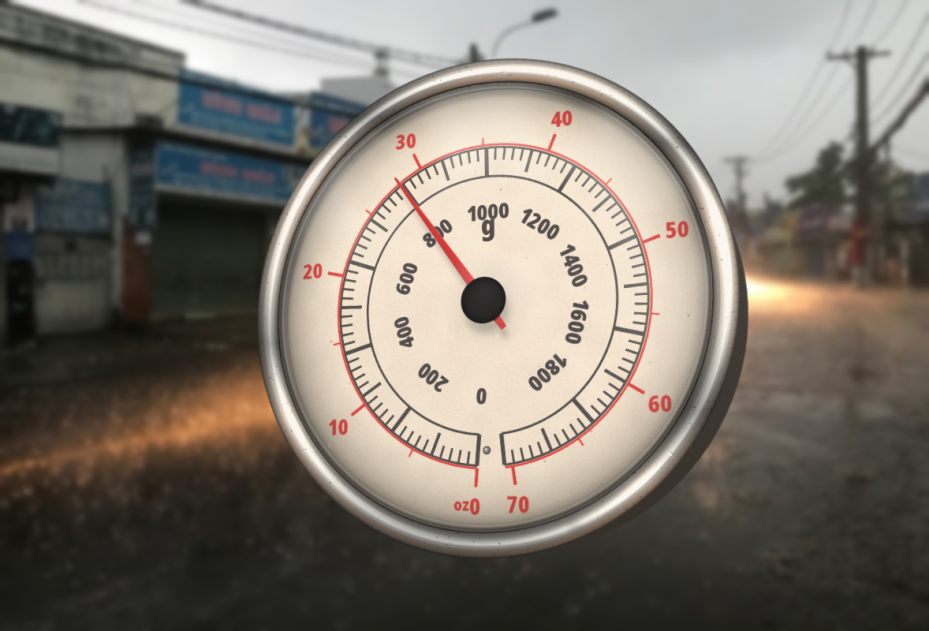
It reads 800 g
